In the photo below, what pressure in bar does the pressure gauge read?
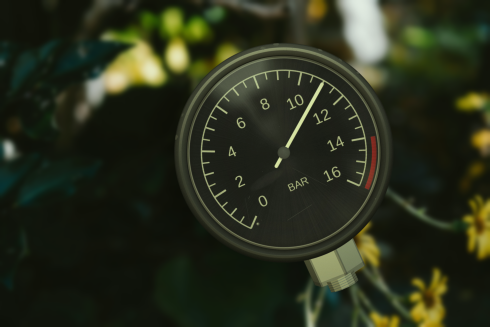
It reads 11 bar
